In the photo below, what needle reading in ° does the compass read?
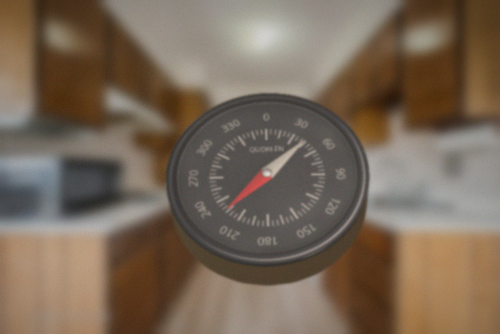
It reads 225 °
